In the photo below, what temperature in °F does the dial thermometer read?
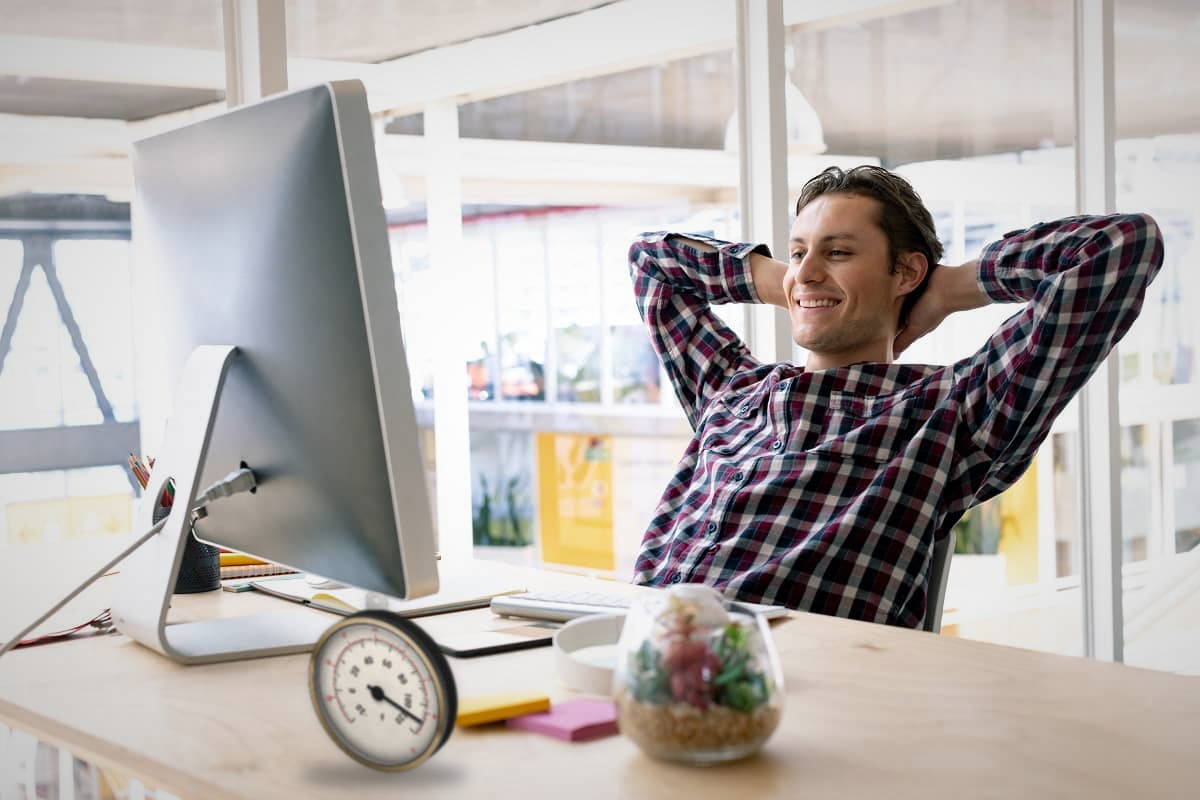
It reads 110 °F
